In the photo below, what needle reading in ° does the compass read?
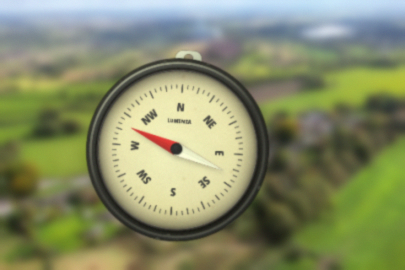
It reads 290 °
